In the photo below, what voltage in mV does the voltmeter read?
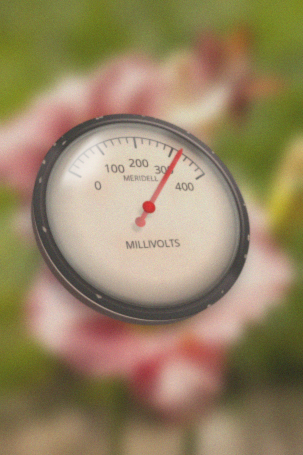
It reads 320 mV
